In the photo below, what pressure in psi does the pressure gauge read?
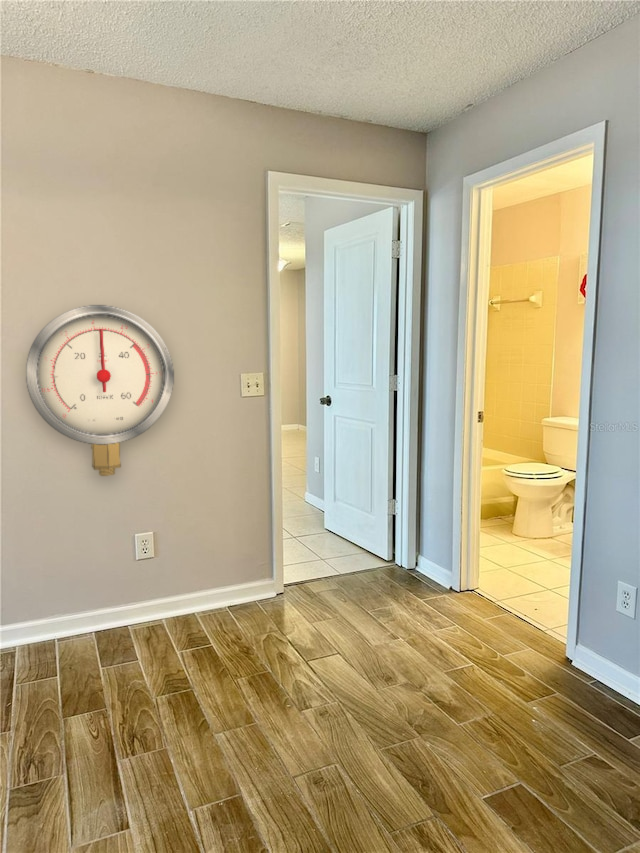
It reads 30 psi
